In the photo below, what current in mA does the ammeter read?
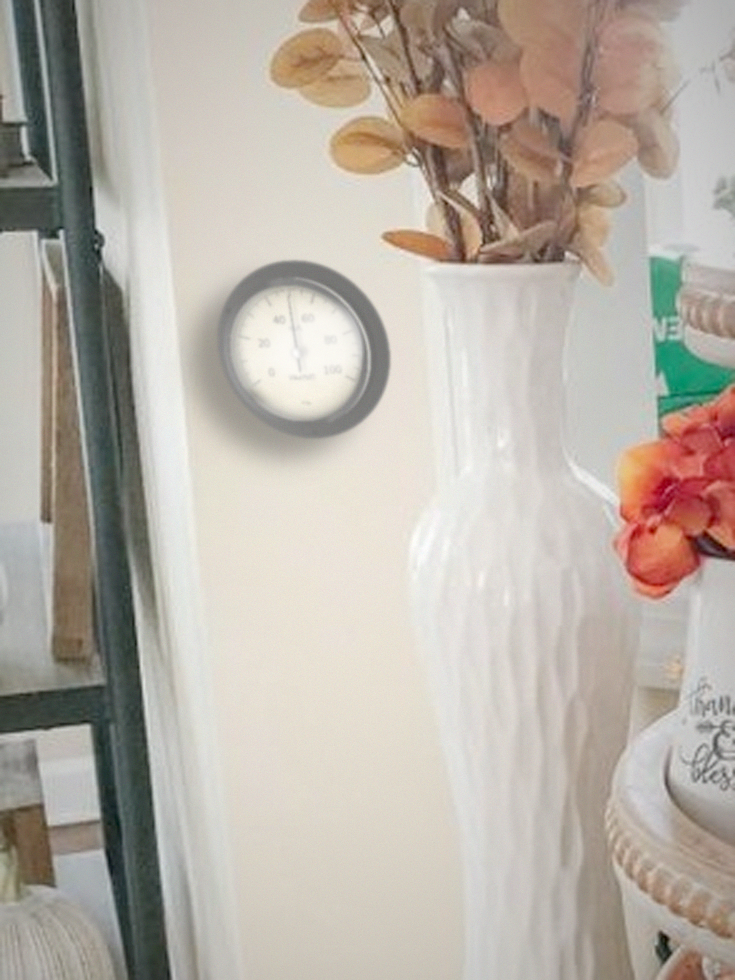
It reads 50 mA
